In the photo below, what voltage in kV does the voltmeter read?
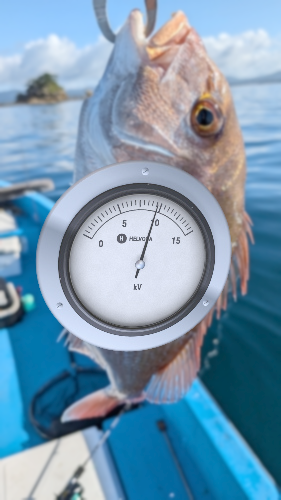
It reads 9.5 kV
